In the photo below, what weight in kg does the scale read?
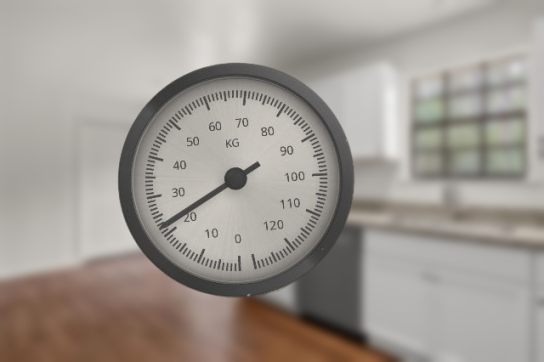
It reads 22 kg
